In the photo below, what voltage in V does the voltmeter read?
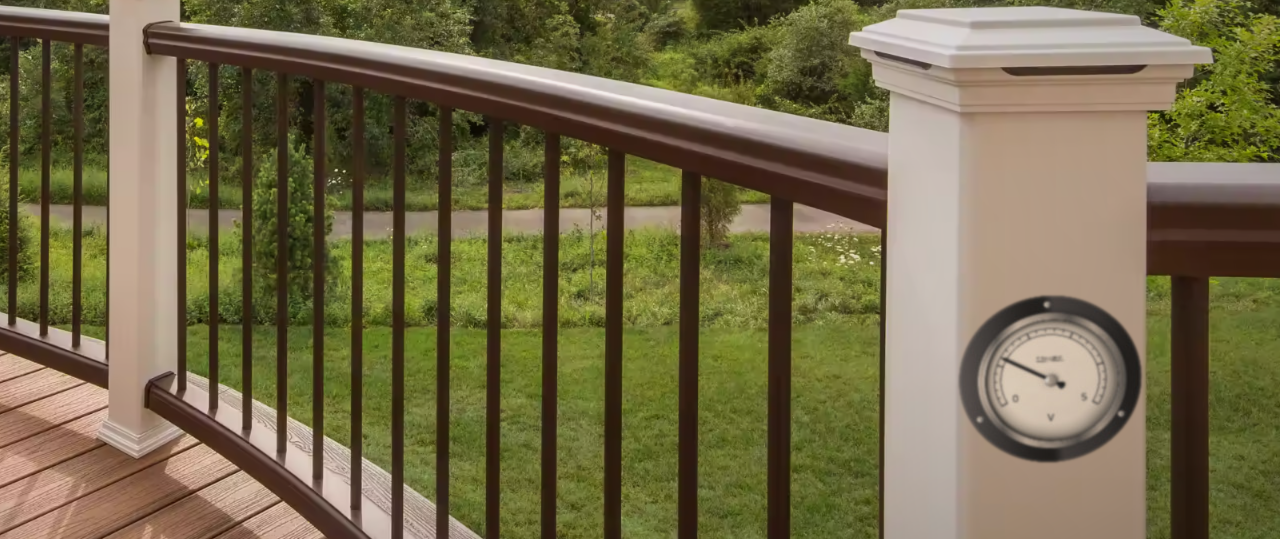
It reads 1.2 V
